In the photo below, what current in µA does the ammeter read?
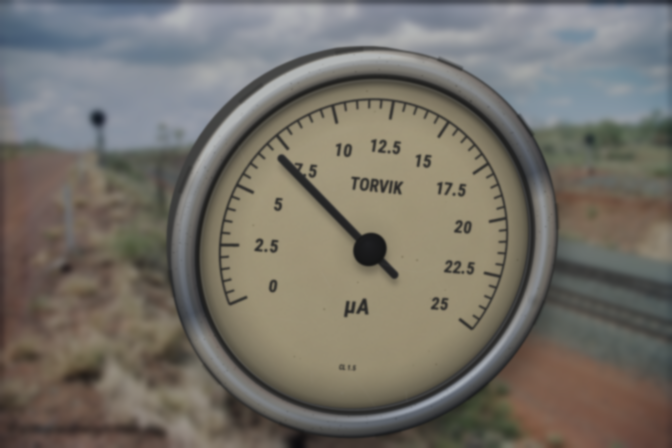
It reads 7 µA
